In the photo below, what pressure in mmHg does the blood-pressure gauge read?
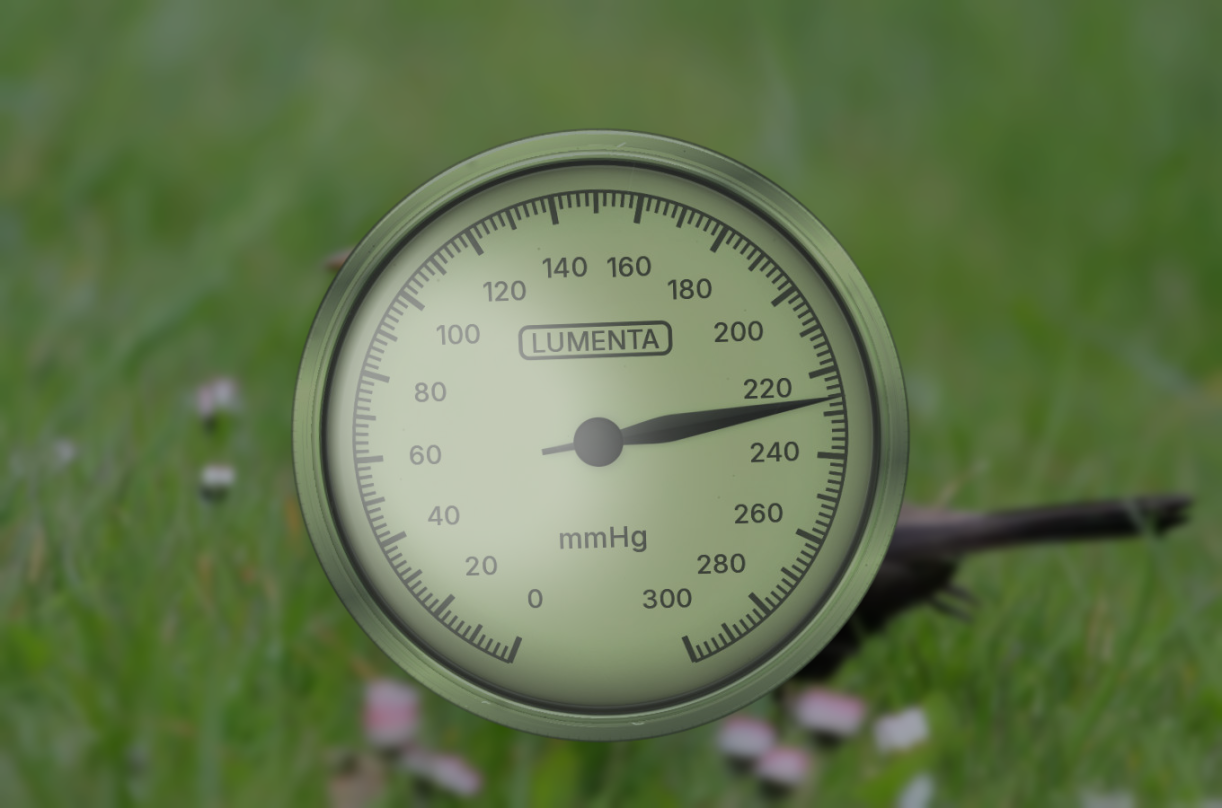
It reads 226 mmHg
